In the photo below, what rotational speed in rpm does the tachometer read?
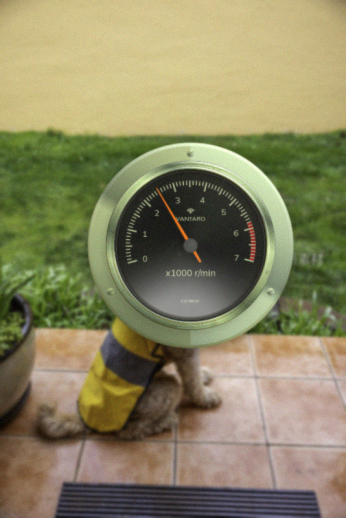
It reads 2500 rpm
